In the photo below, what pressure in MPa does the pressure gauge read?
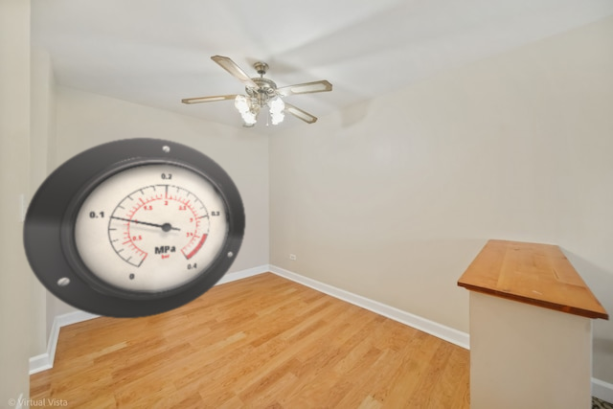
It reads 0.1 MPa
